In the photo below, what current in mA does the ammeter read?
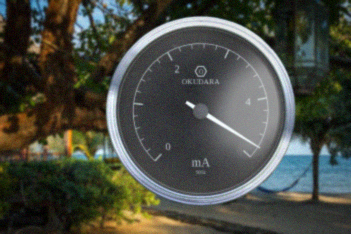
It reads 4.8 mA
